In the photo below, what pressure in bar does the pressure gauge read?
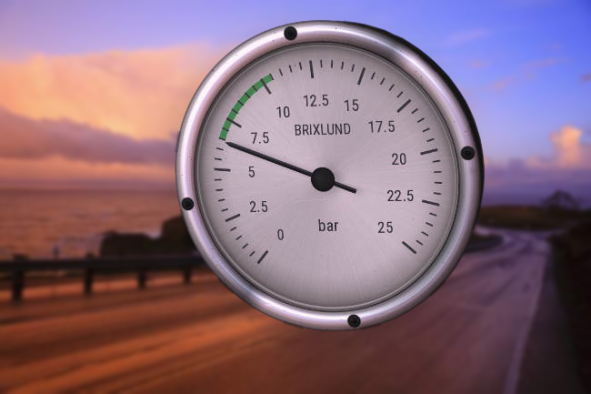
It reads 6.5 bar
